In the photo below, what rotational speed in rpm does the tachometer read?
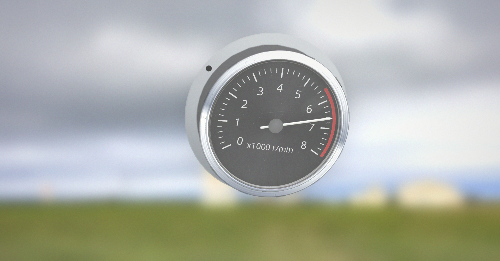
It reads 6600 rpm
